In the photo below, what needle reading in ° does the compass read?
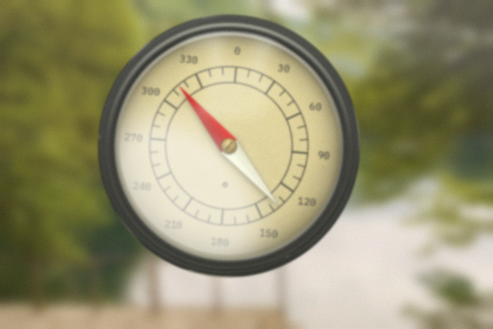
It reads 315 °
